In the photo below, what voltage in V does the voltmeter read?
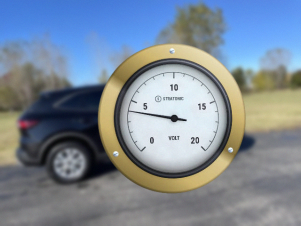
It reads 4 V
